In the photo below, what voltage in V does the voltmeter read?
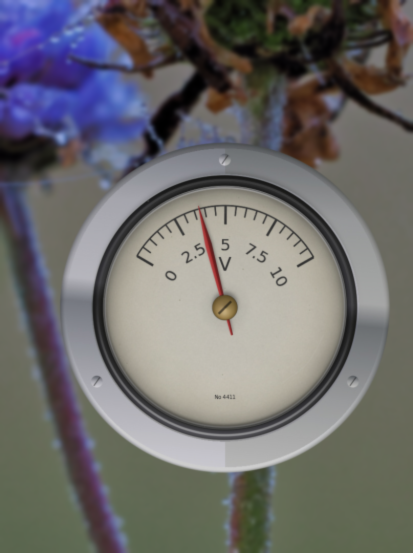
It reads 3.75 V
